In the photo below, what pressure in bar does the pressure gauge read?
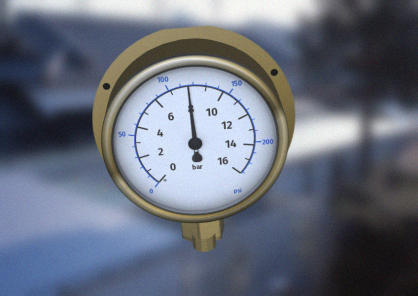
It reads 8 bar
